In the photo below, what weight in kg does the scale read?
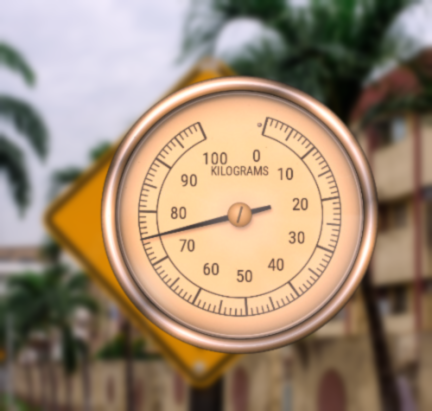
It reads 75 kg
